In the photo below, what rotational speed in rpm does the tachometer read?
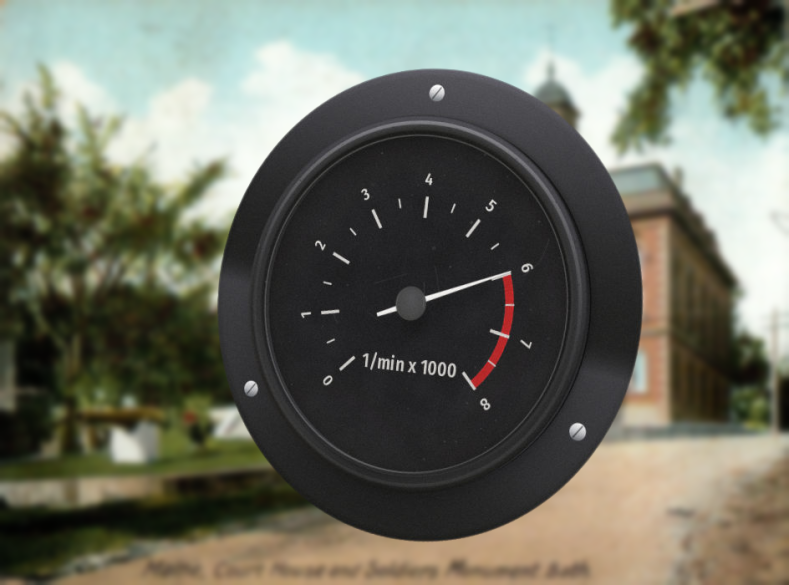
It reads 6000 rpm
